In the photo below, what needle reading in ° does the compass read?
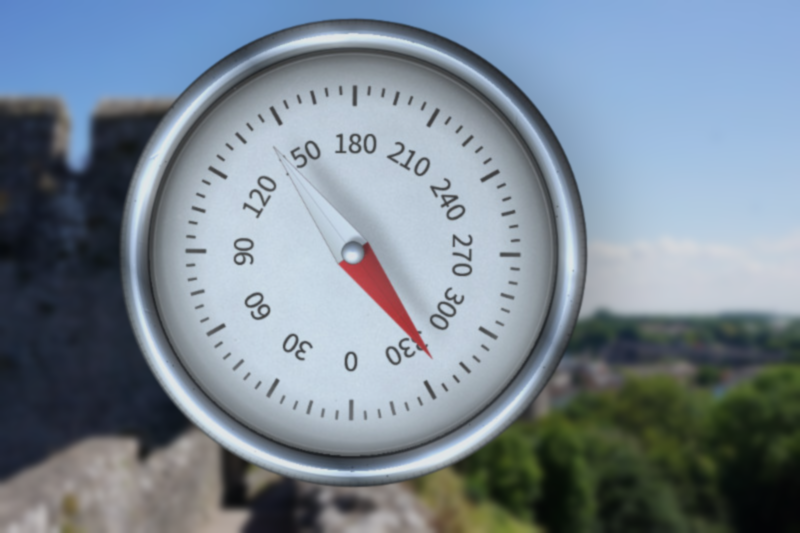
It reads 322.5 °
